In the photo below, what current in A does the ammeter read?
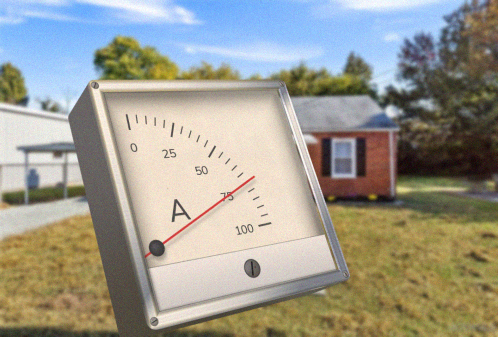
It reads 75 A
